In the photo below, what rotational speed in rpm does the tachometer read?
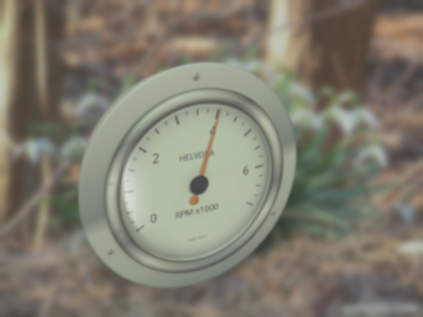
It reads 4000 rpm
